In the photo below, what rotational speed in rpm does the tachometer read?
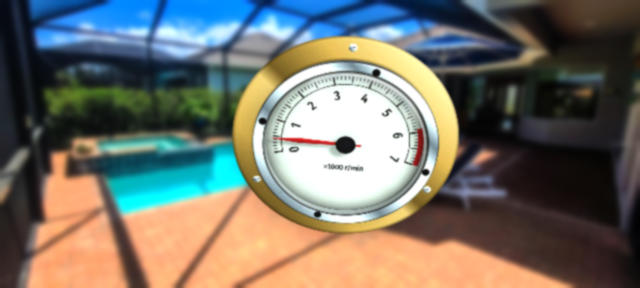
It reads 500 rpm
